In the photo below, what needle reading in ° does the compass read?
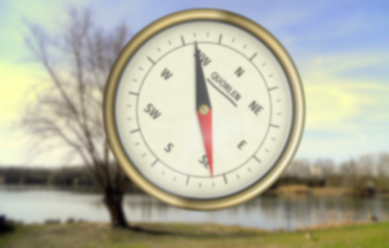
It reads 130 °
